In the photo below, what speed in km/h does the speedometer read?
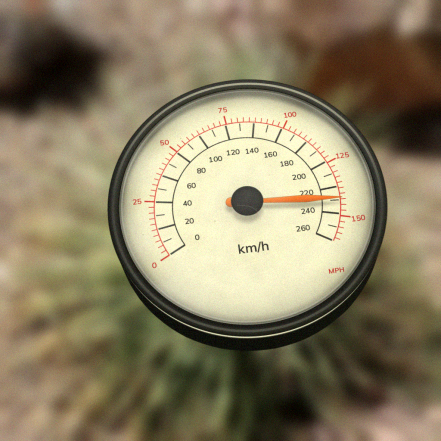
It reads 230 km/h
